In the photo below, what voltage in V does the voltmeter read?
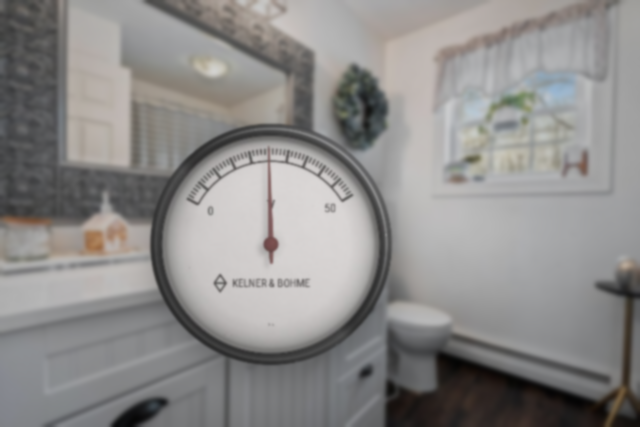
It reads 25 V
